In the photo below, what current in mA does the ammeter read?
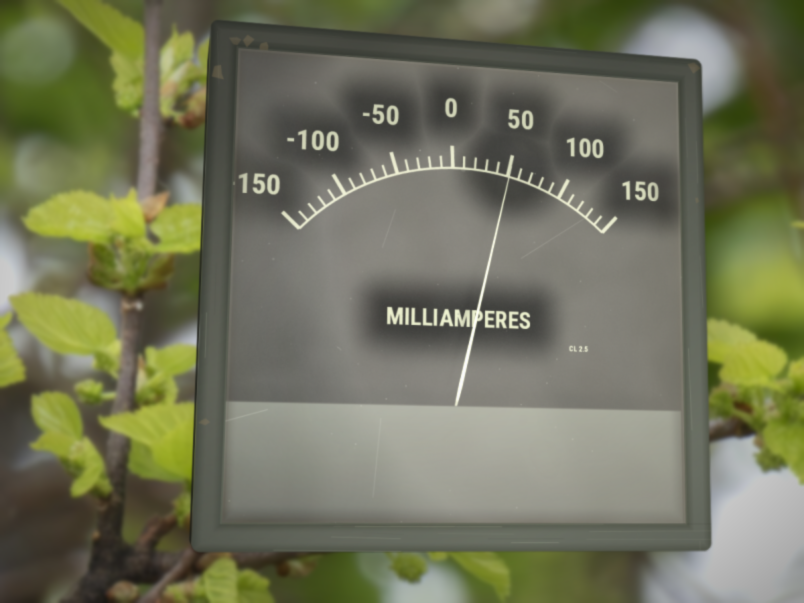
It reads 50 mA
